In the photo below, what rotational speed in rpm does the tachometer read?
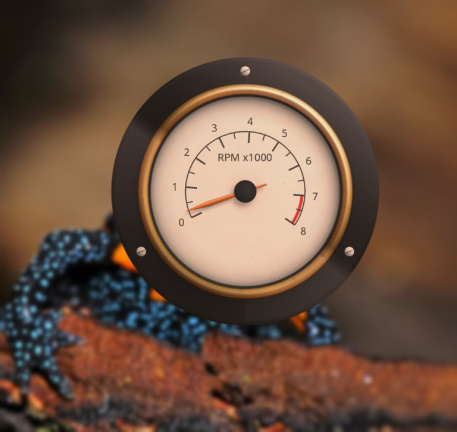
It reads 250 rpm
